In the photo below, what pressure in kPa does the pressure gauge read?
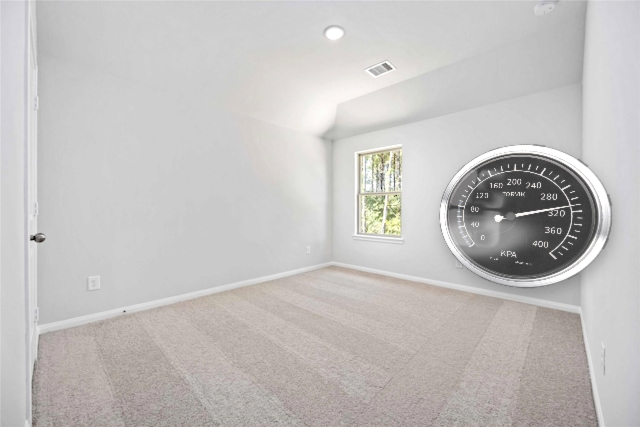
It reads 310 kPa
